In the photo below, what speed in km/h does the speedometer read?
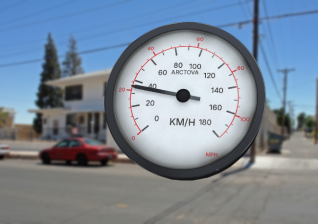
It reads 35 km/h
